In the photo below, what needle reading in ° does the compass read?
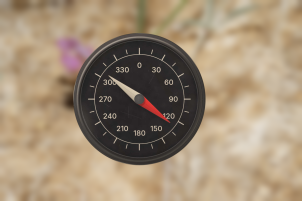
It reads 127.5 °
